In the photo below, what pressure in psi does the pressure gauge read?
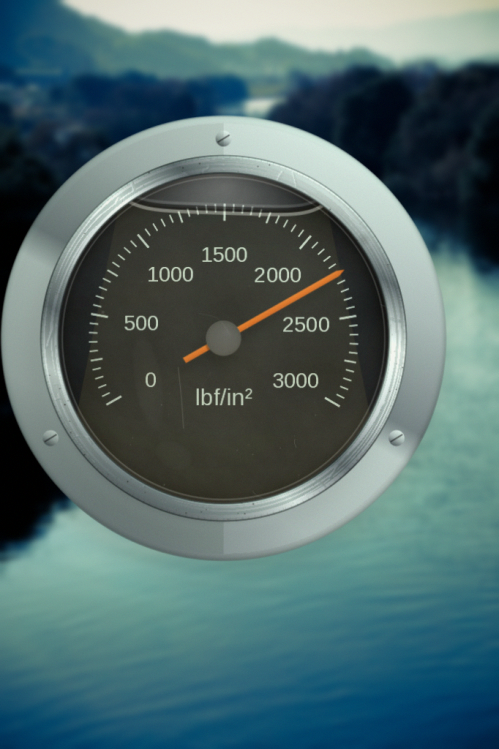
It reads 2250 psi
